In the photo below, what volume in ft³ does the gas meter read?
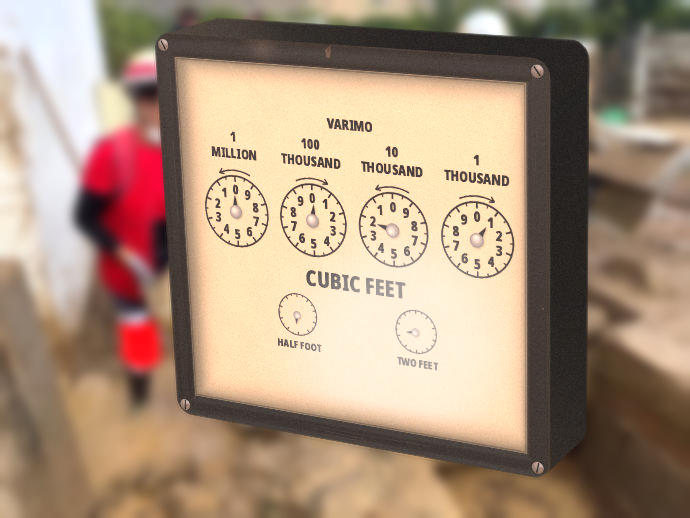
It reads 2100 ft³
